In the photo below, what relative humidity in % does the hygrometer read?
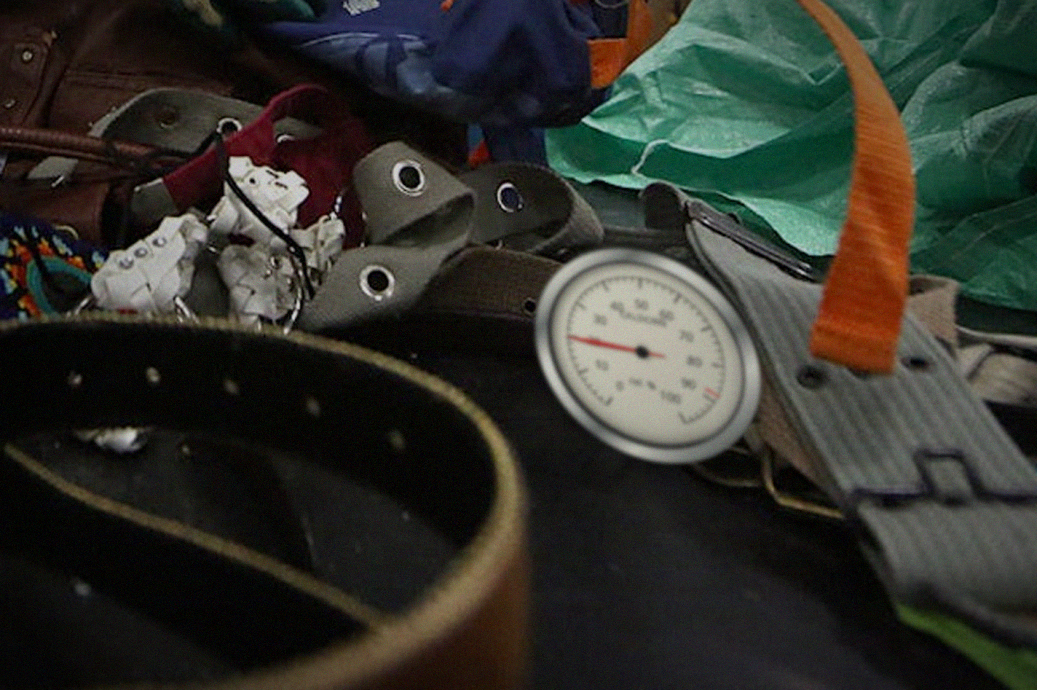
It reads 20 %
